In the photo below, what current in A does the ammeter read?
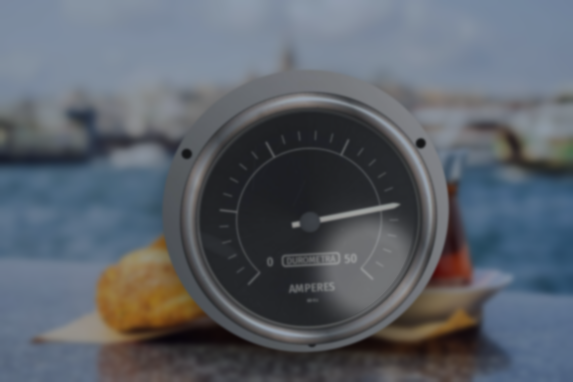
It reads 40 A
